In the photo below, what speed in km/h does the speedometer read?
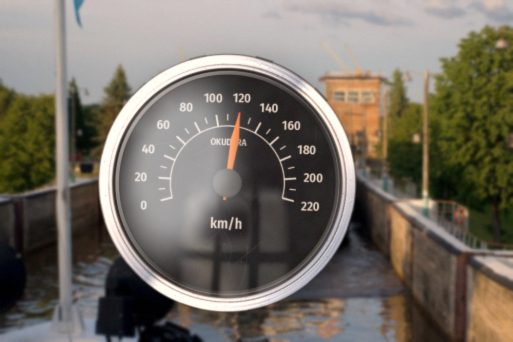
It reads 120 km/h
